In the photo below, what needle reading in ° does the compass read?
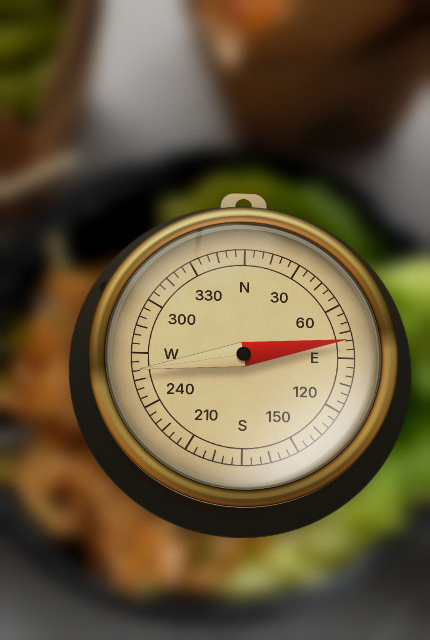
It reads 80 °
